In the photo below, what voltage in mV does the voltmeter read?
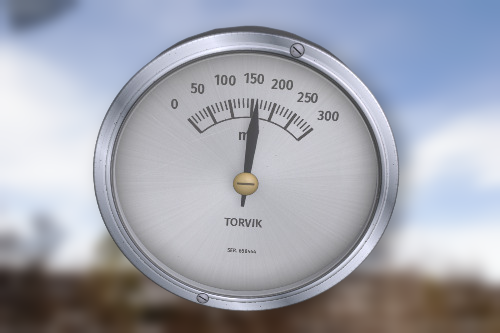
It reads 160 mV
